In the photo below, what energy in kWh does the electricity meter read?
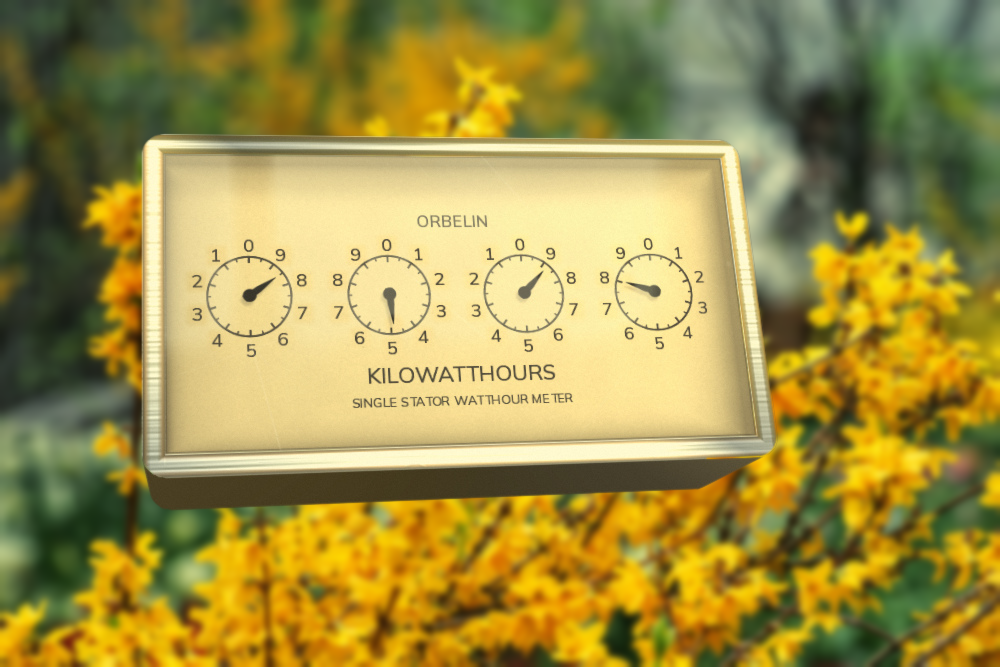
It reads 8488 kWh
